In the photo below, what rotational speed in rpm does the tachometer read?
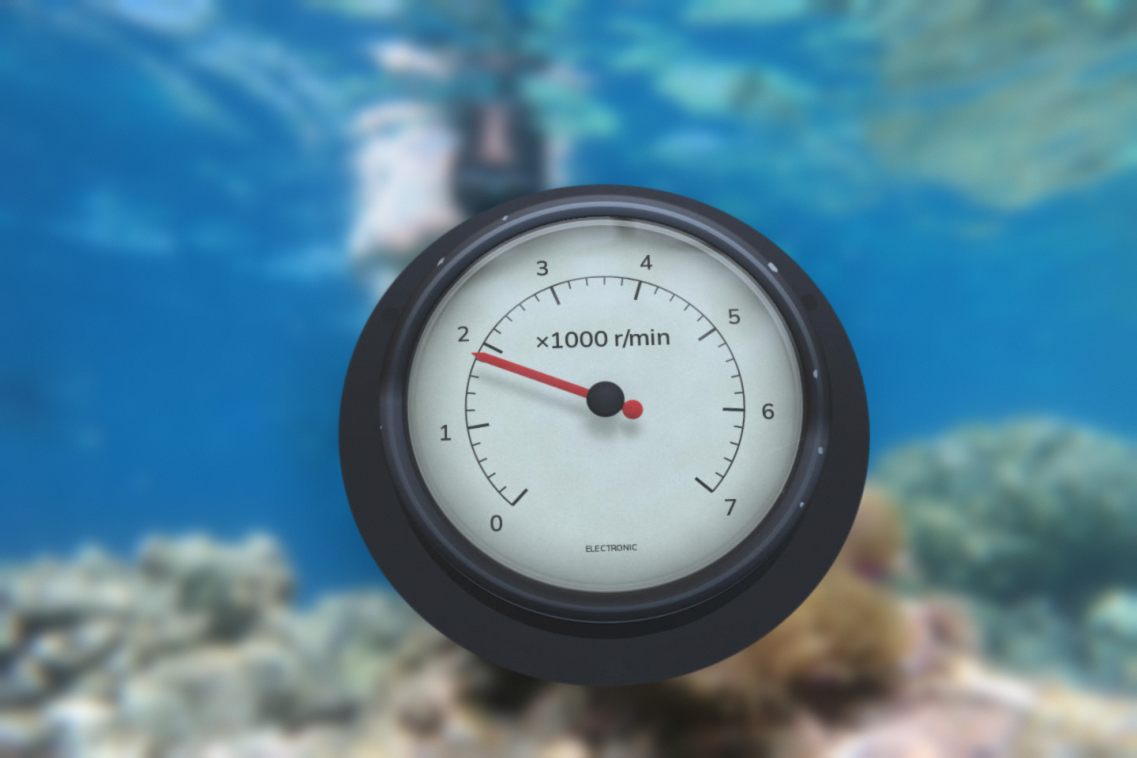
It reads 1800 rpm
